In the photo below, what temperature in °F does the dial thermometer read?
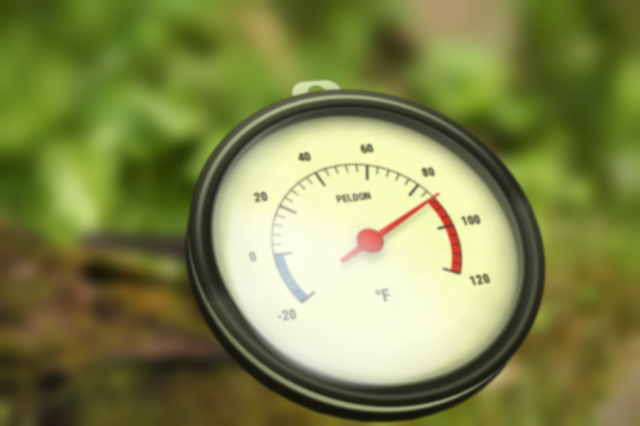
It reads 88 °F
